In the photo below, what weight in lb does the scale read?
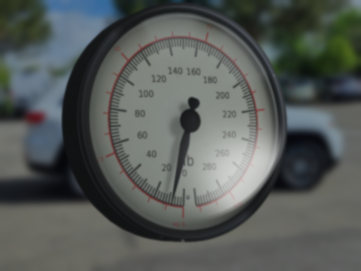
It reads 10 lb
